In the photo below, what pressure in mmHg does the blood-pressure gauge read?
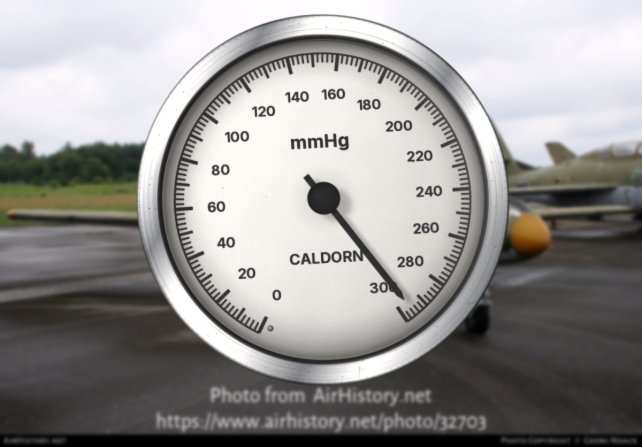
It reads 296 mmHg
